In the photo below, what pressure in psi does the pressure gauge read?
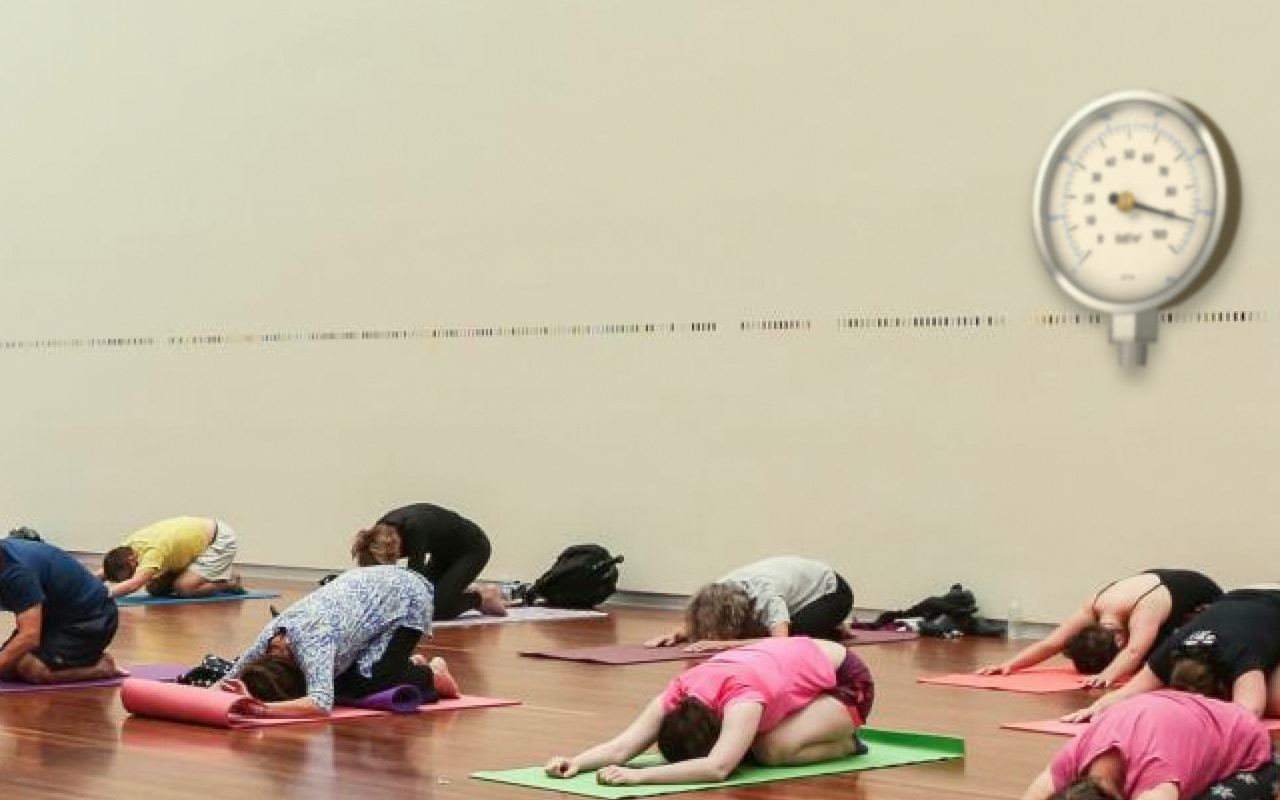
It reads 90 psi
